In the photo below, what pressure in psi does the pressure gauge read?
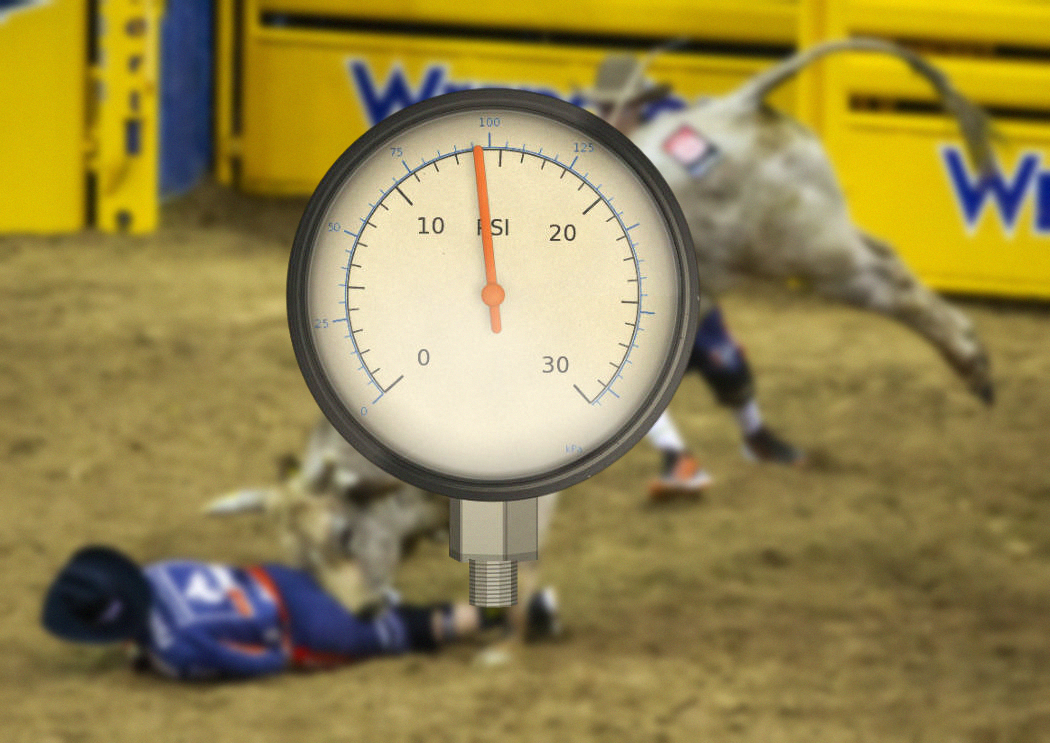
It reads 14 psi
